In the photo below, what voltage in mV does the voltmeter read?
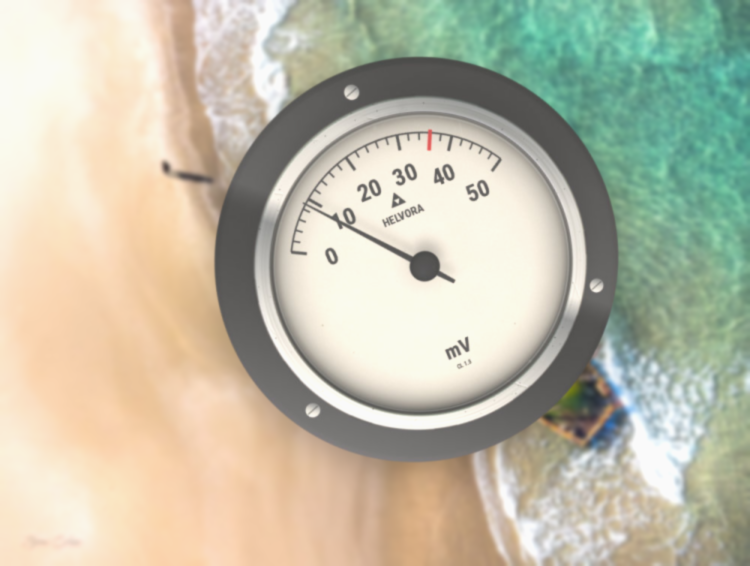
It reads 9 mV
